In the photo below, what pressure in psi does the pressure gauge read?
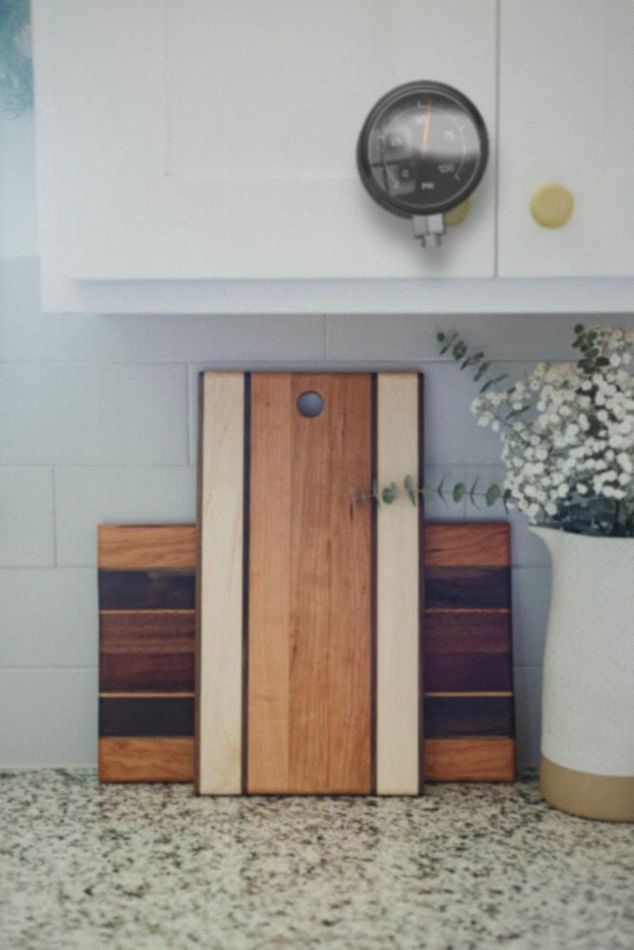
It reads 55 psi
